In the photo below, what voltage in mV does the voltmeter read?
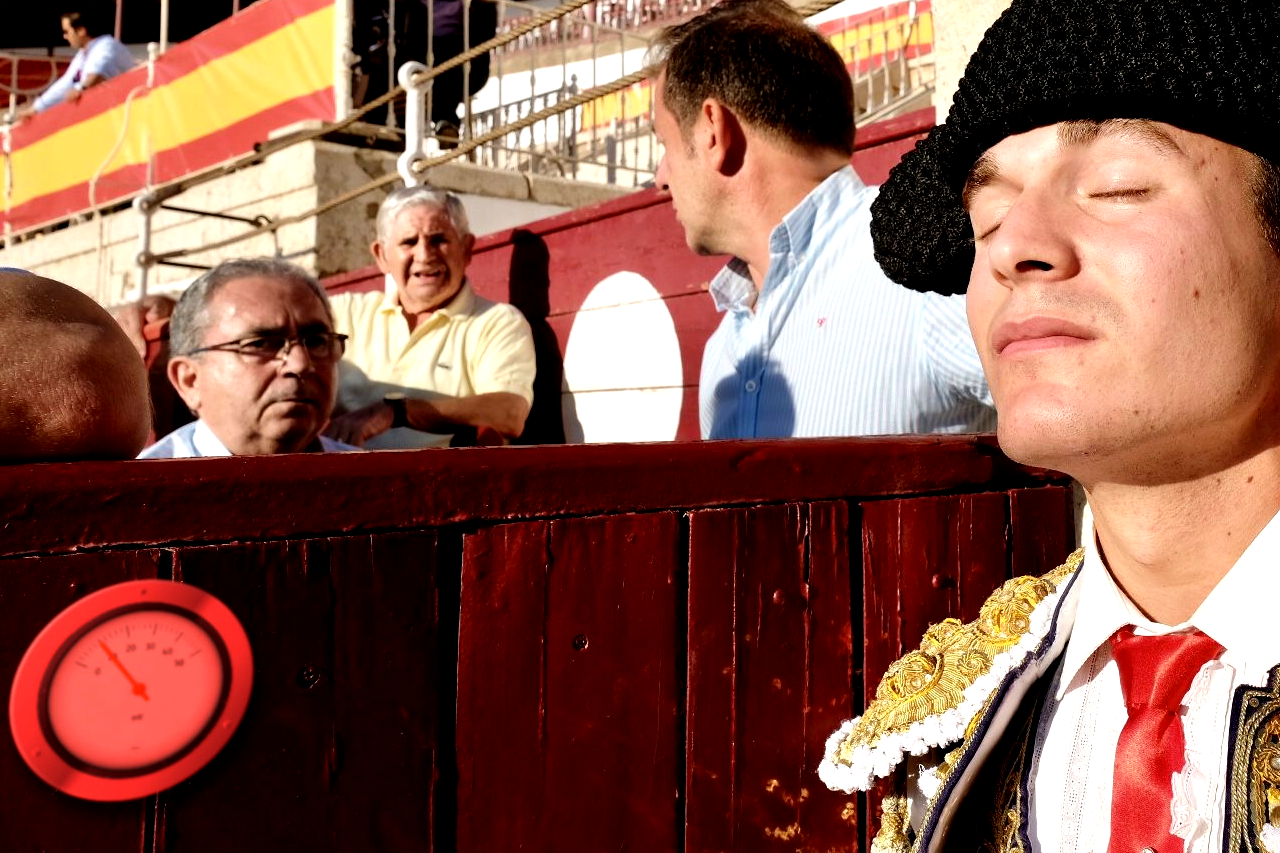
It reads 10 mV
